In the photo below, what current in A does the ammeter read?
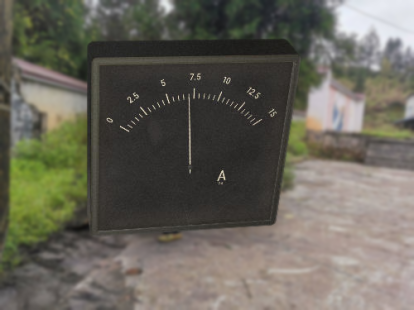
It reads 7 A
